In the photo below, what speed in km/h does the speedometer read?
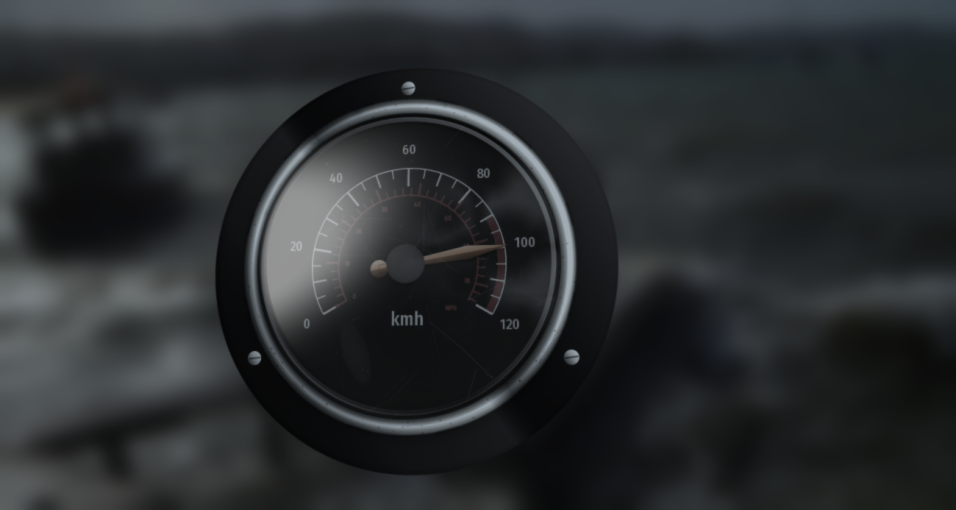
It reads 100 km/h
